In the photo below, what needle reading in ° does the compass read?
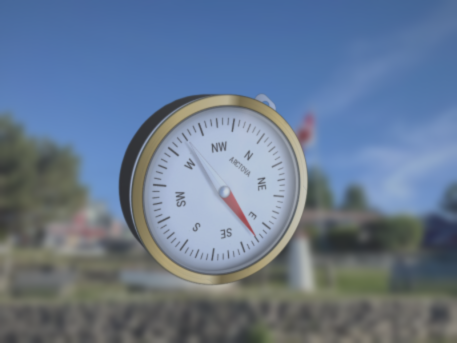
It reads 105 °
